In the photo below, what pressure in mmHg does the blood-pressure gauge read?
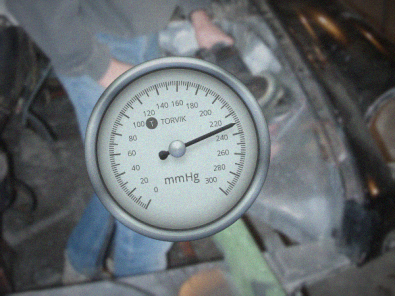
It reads 230 mmHg
